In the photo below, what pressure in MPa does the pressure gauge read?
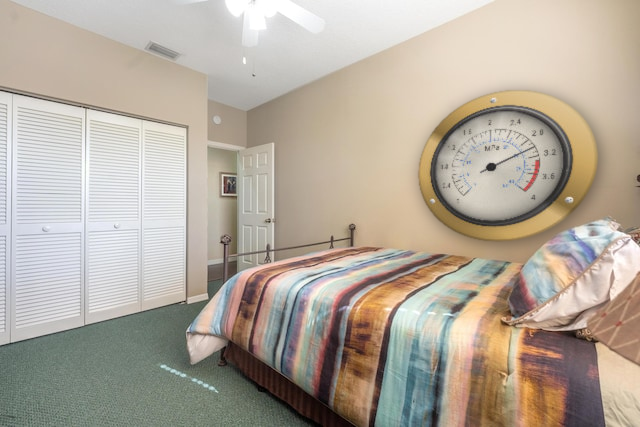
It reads 3 MPa
